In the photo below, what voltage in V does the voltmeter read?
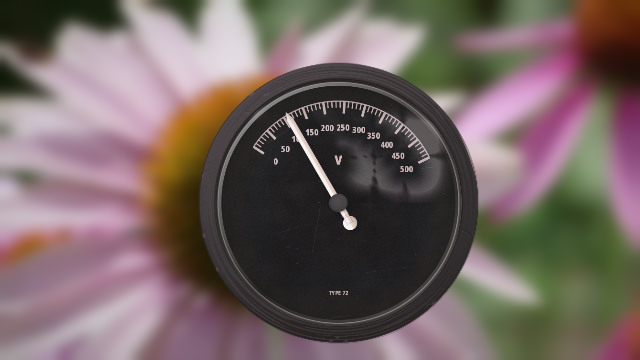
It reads 110 V
